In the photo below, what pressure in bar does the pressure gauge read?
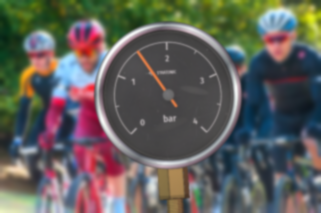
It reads 1.5 bar
